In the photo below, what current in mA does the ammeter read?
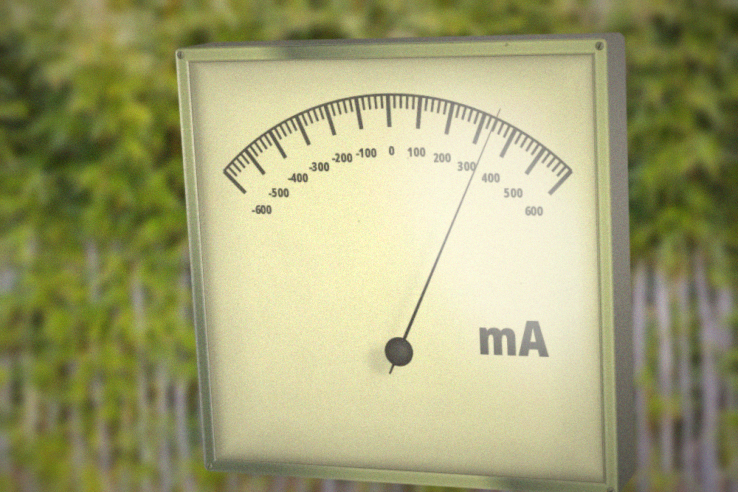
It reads 340 mA
